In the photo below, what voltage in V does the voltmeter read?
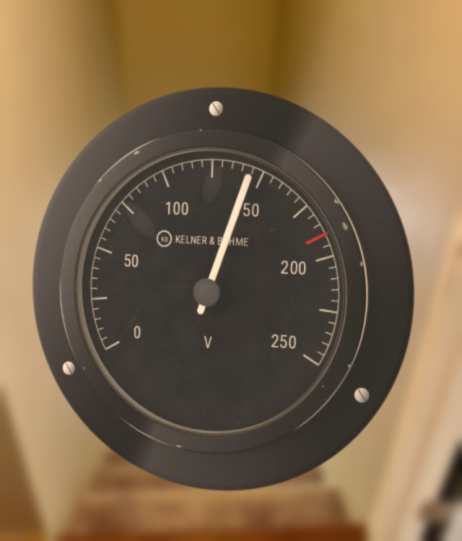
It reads 145 V
